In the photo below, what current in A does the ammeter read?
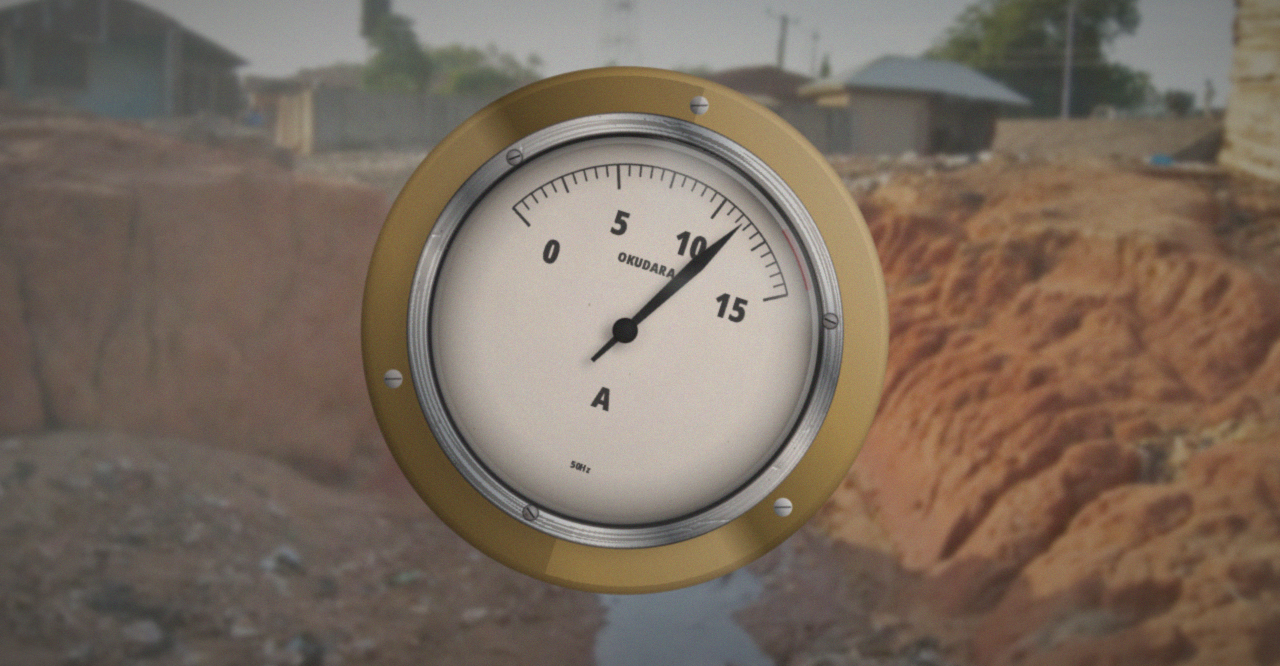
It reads 11.25 A
